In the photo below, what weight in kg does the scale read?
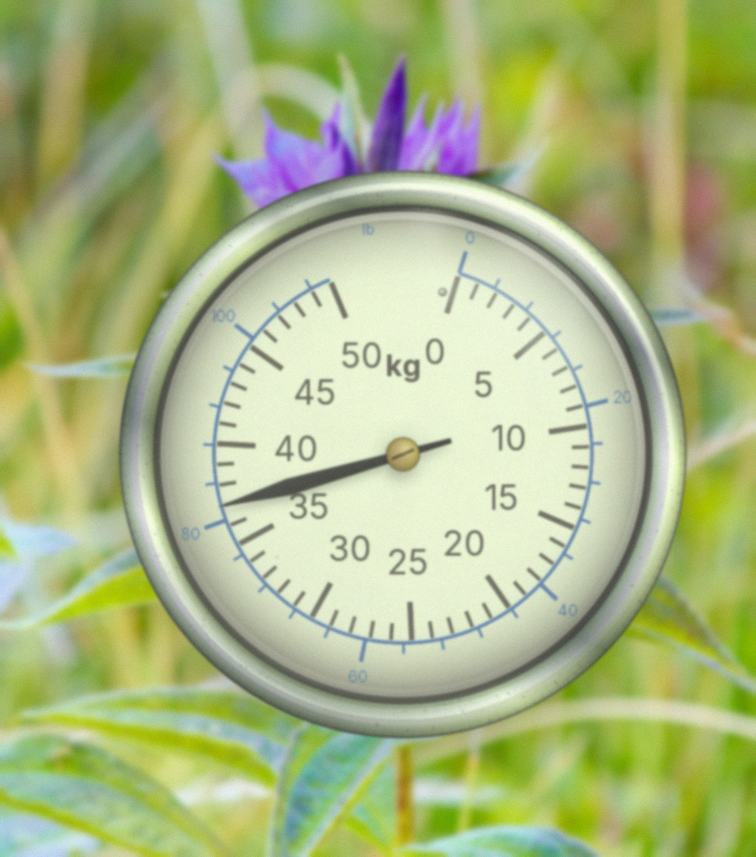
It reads 37 kg
